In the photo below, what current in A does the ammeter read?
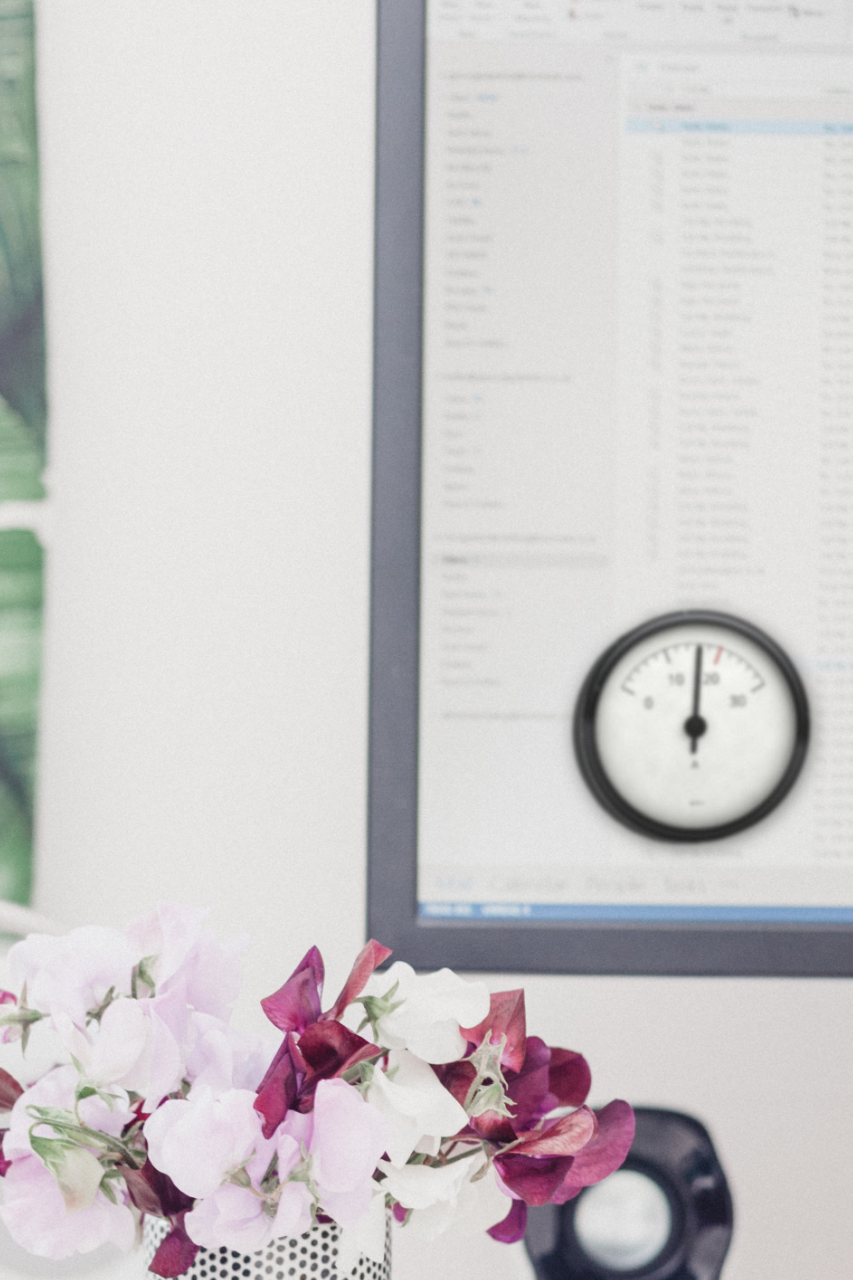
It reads 16 A
